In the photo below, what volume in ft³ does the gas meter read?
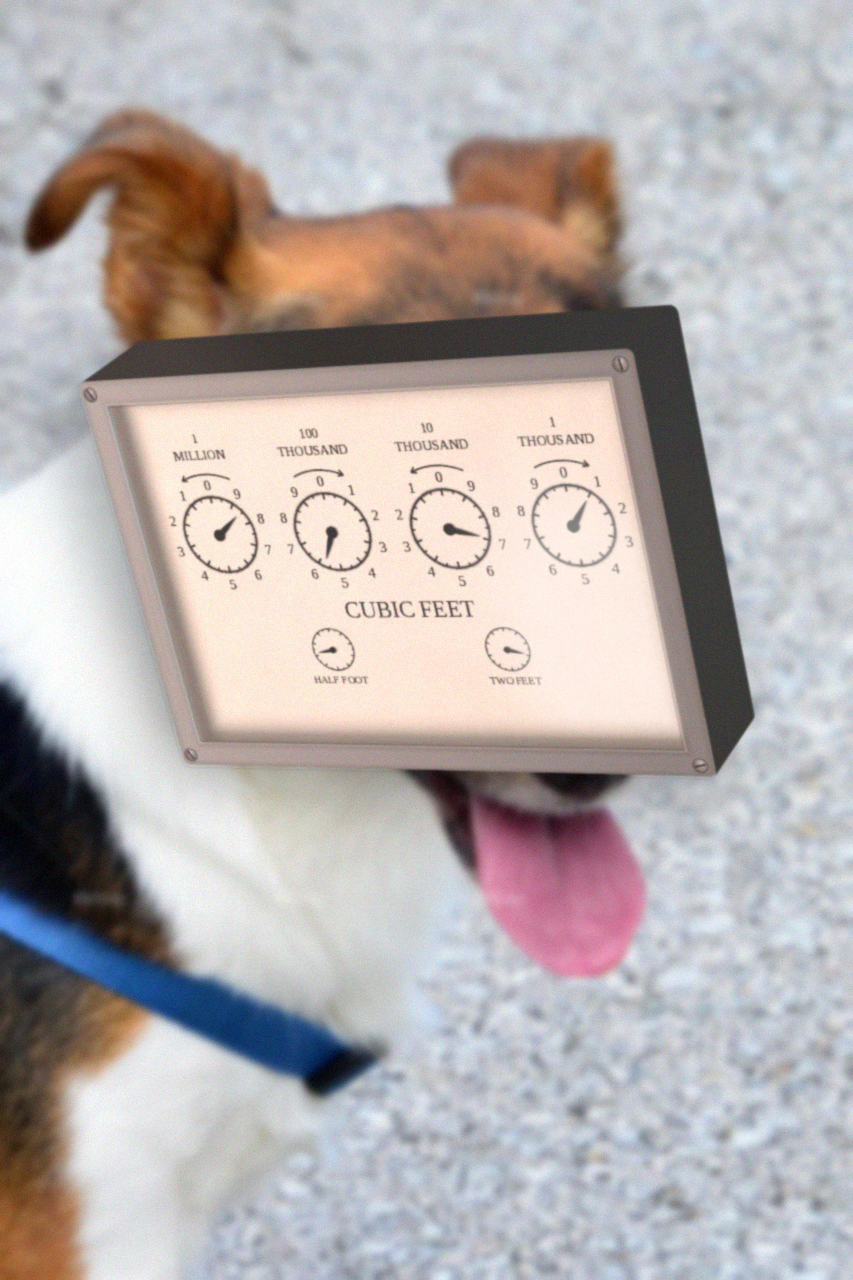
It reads 857100 ft³
